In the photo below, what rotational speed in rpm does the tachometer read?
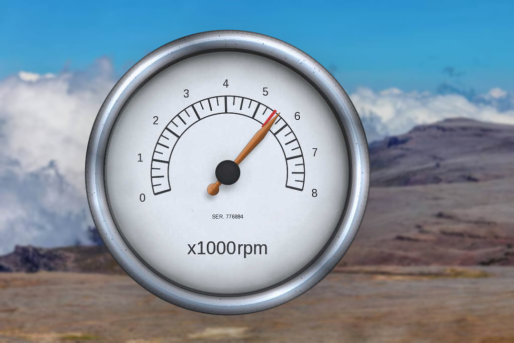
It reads 5625 rpm
